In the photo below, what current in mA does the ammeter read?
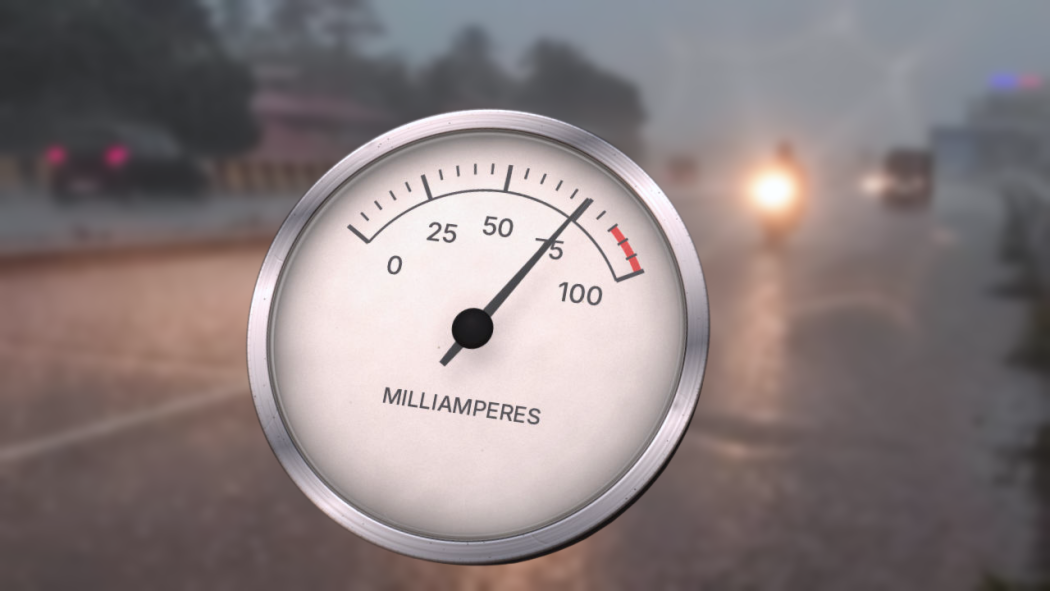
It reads 75 mA
